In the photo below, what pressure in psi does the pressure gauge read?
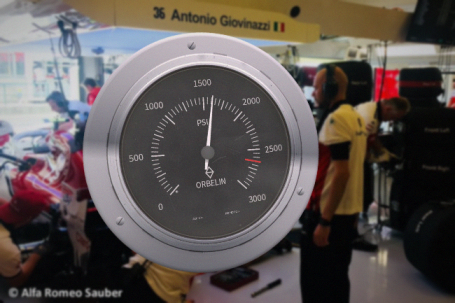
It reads 1600 psi
